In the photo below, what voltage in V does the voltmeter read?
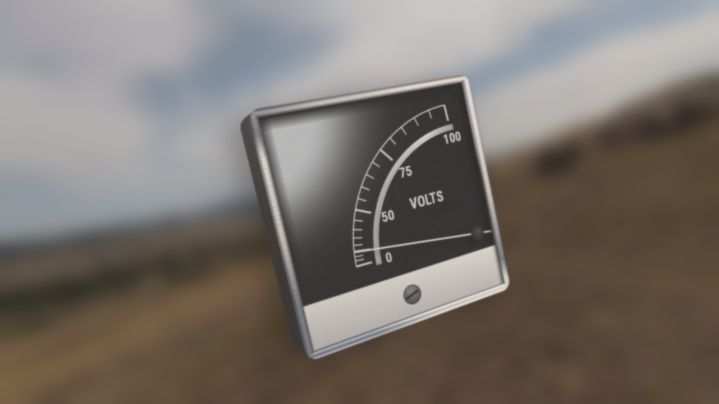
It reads 25 V
